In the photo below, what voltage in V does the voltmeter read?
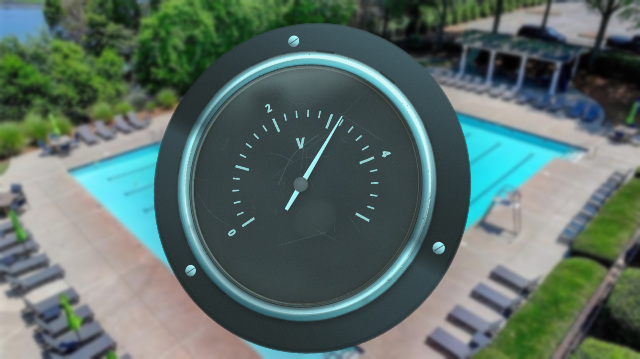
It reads 3.2 V
